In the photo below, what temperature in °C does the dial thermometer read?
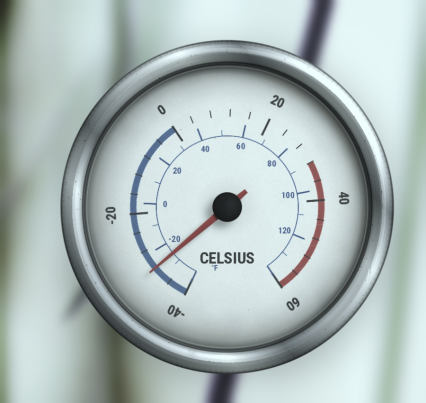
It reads -32 °C
